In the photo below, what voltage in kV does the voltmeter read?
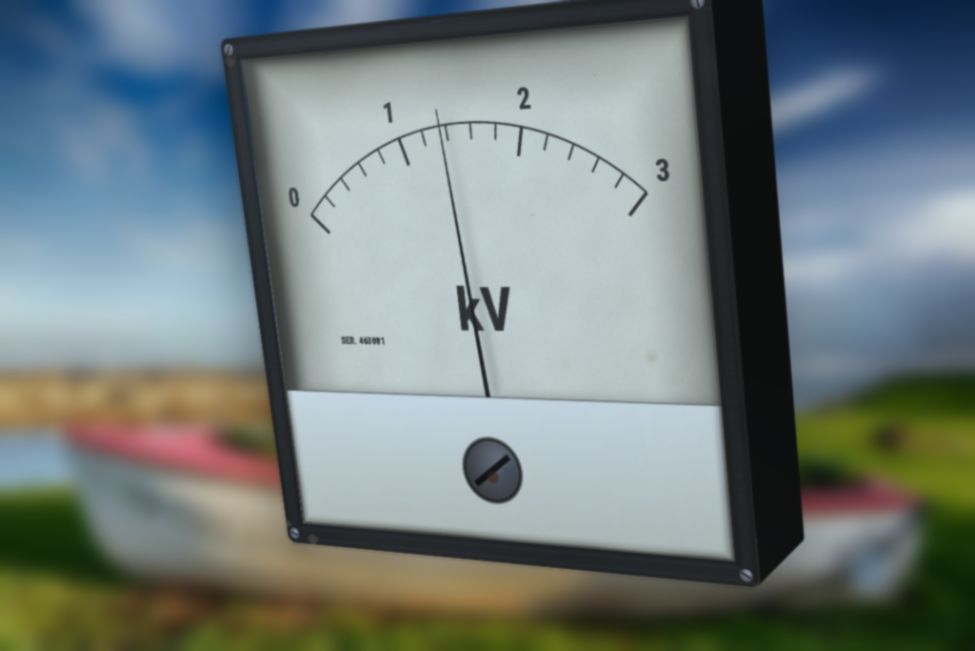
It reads 1.4 kV
